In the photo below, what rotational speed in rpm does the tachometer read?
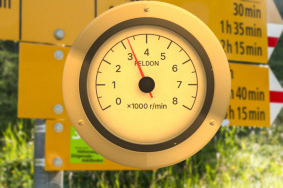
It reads 3250 rpm
